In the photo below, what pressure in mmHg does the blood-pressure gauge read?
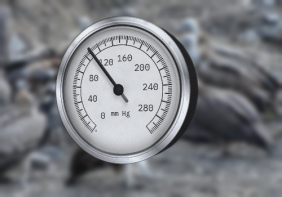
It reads 110 mmHg
